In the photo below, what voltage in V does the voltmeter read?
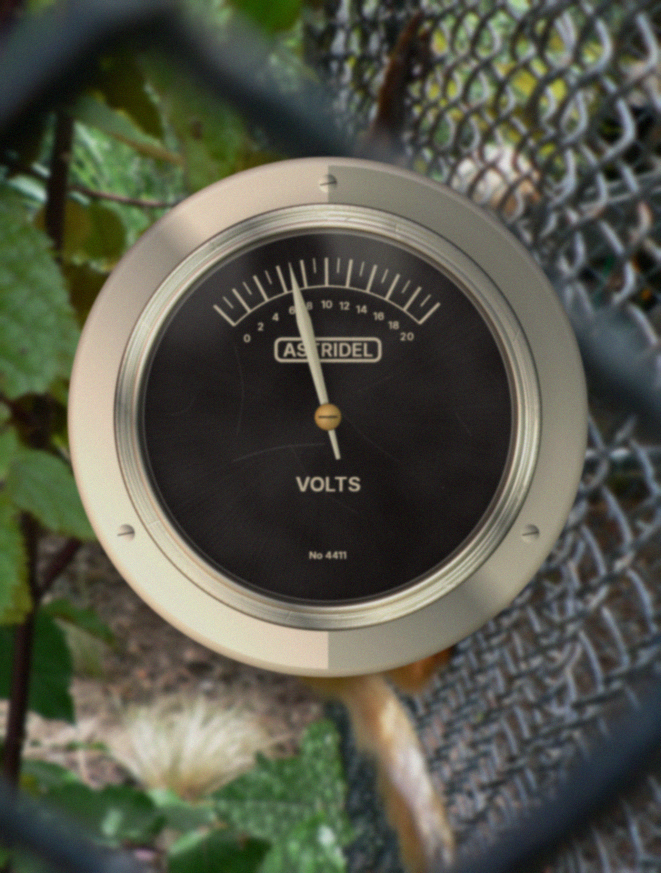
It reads 7 V
